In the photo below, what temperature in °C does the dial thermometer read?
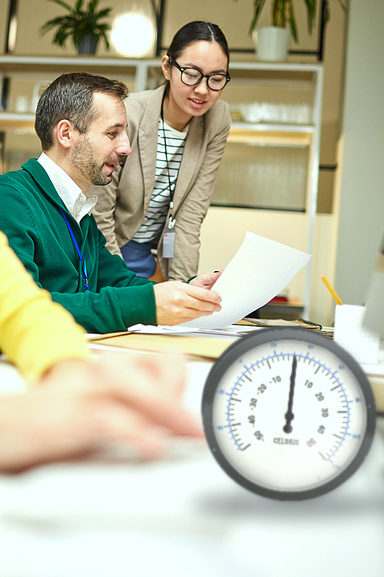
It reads 0 °C
